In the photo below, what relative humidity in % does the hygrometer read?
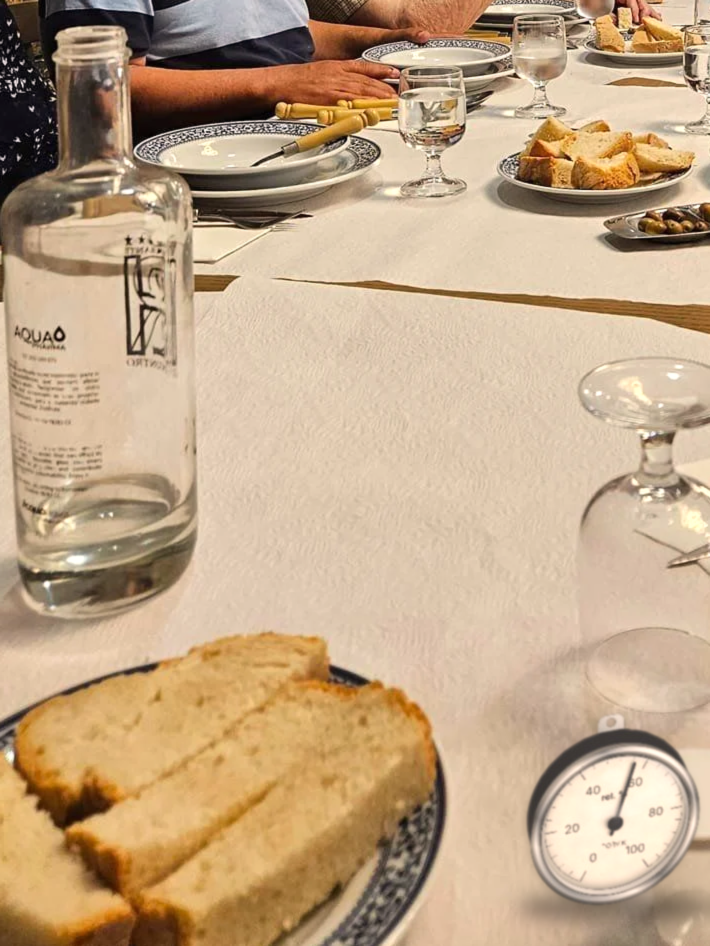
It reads 56 %
